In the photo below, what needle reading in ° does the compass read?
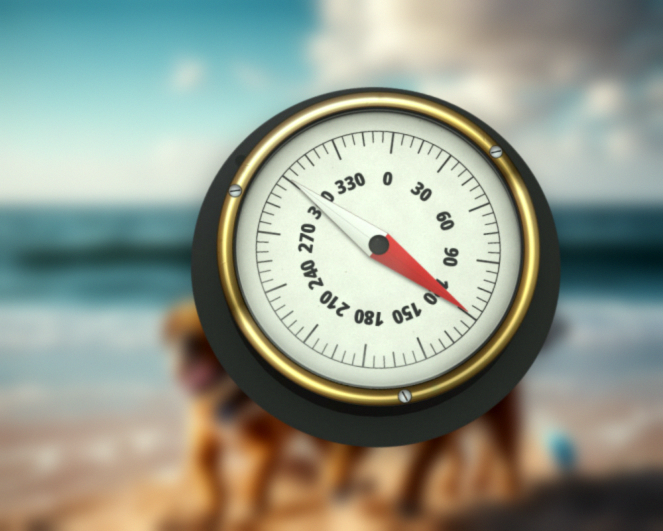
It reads 120 °
